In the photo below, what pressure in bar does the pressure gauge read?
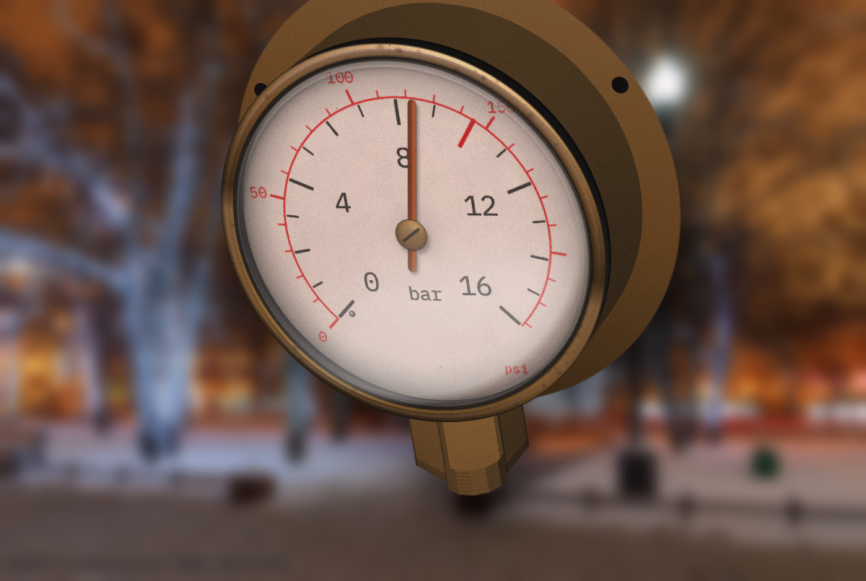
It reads 8.5 bar
